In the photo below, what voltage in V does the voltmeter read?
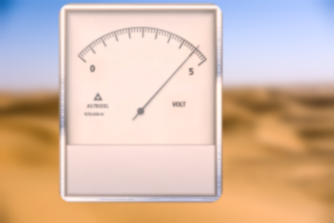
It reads 4.5 V
